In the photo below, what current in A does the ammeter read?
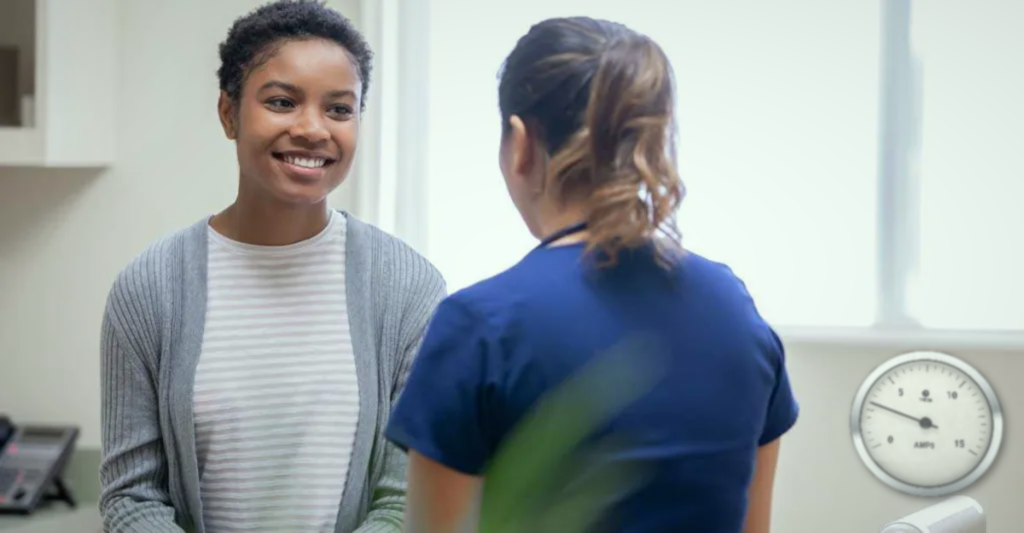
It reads 3 A
